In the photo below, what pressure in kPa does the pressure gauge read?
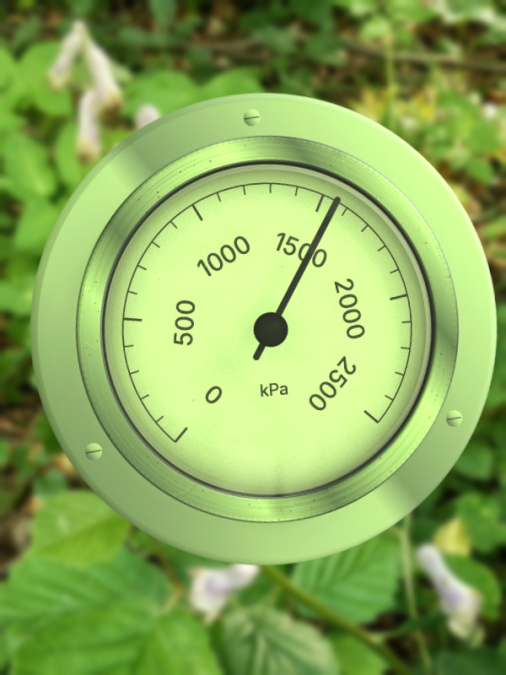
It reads 1550 kPa
